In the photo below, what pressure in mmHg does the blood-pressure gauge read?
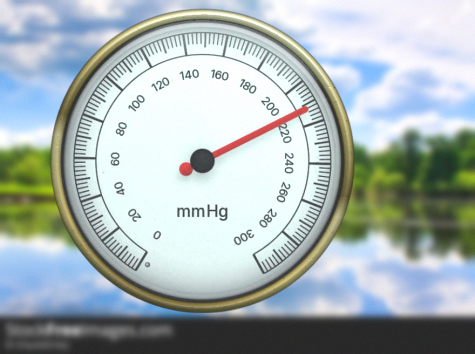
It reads 212 mmHg
